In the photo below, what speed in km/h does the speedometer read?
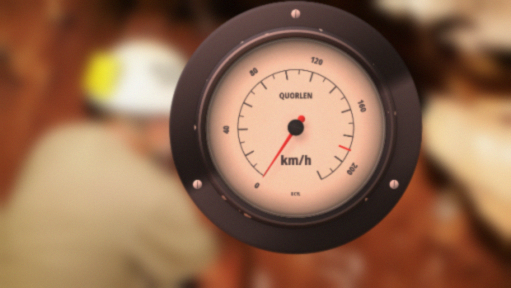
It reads 0 km/h
